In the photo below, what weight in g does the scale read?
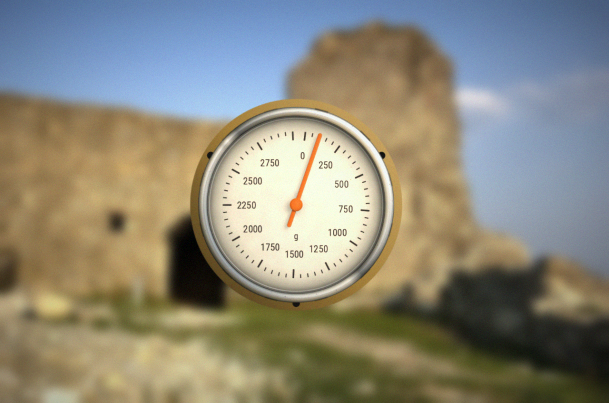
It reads 100 g
